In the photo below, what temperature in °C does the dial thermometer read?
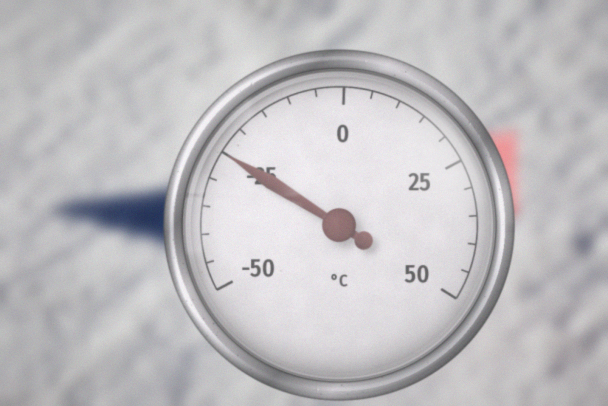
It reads -25 °C
